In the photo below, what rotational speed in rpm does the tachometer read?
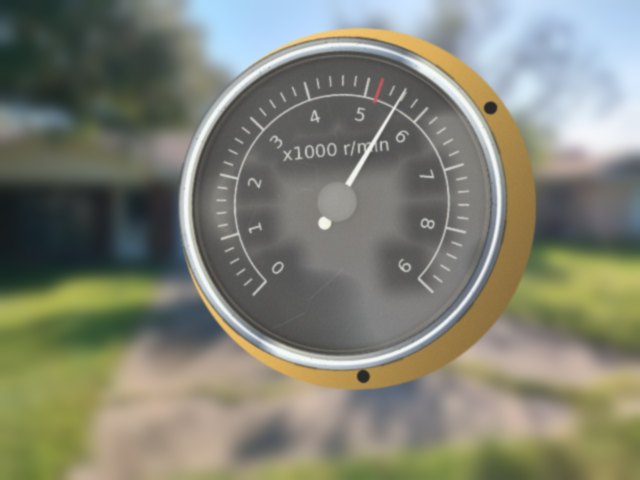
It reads 5600 rpm
